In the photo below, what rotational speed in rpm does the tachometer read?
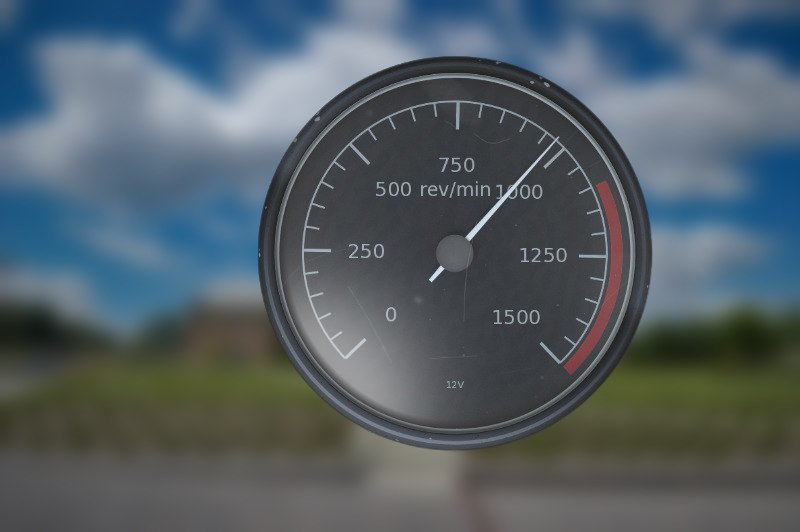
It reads 975 rpm
